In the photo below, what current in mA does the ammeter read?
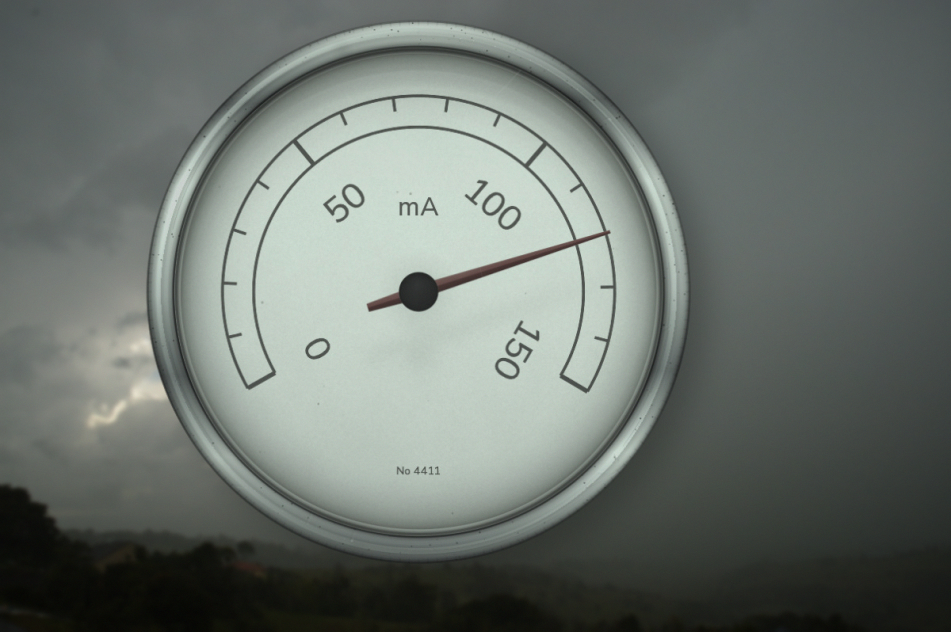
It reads 120 mA
